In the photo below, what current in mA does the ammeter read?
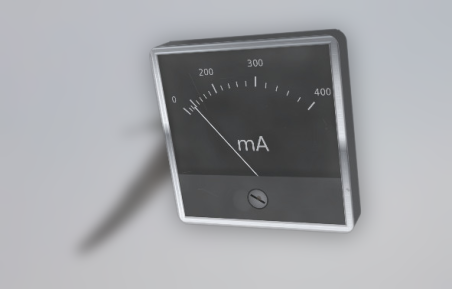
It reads 100 mA
